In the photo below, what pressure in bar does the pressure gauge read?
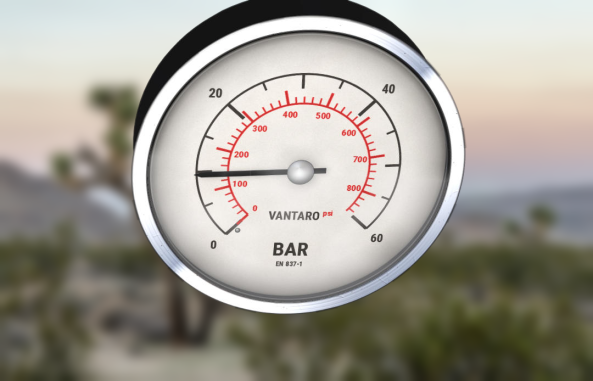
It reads 10 bar
